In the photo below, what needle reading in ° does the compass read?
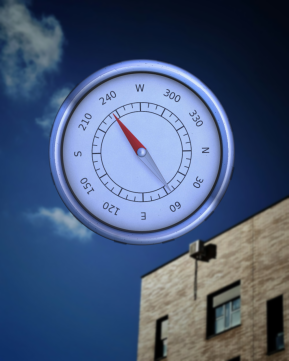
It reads 235 °
